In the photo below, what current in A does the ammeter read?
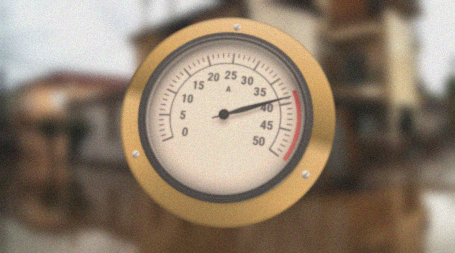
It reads 39 A
